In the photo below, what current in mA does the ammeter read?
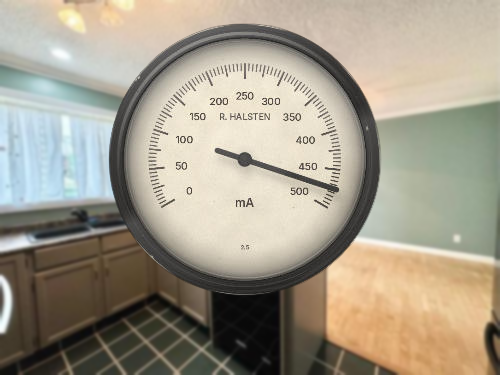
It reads 475 mA
